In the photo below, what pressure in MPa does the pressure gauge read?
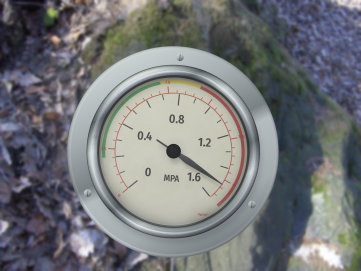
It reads 1.5 MPa
